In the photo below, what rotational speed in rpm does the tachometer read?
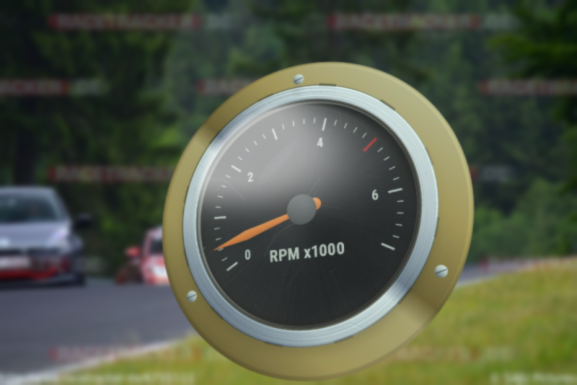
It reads 400 rpm
